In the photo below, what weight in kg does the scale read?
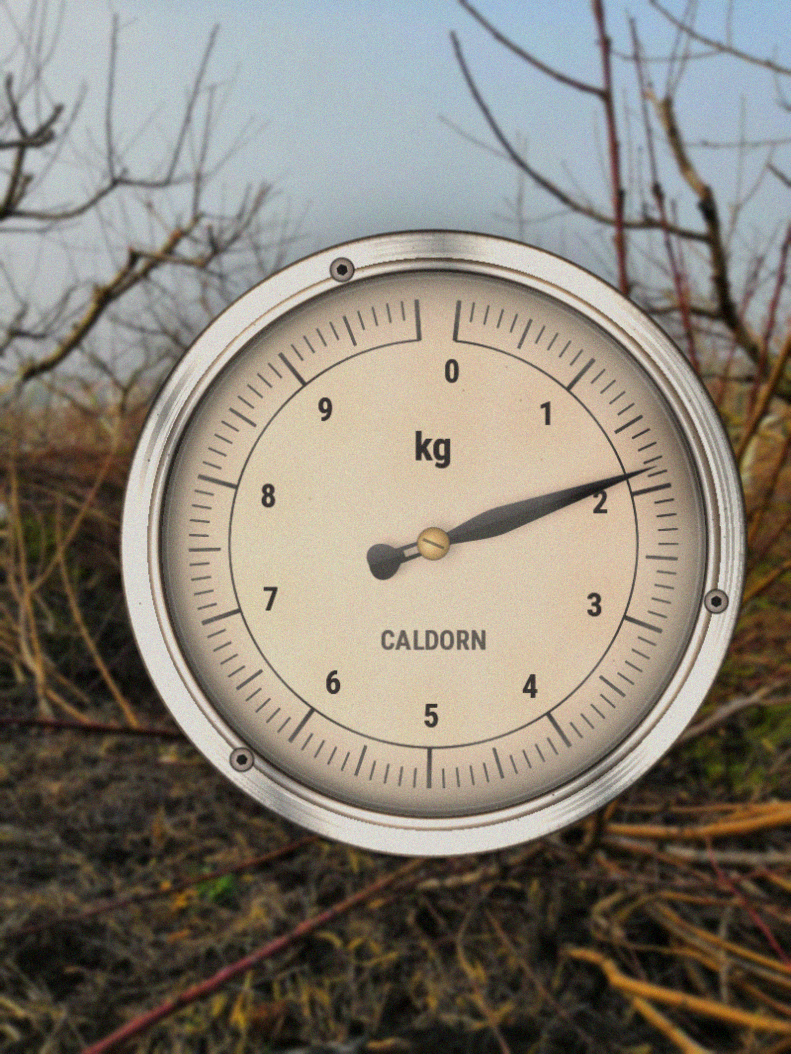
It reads 1.85 kg
